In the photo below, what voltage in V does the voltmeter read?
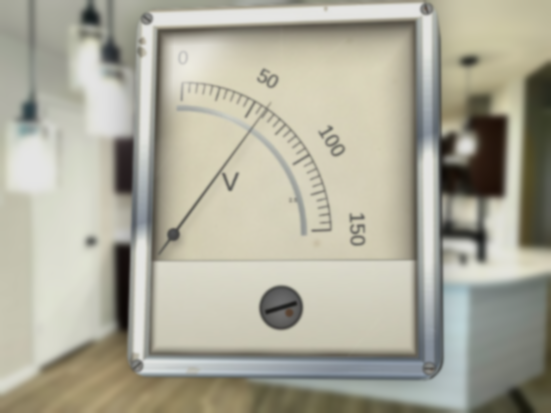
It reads 60 V
